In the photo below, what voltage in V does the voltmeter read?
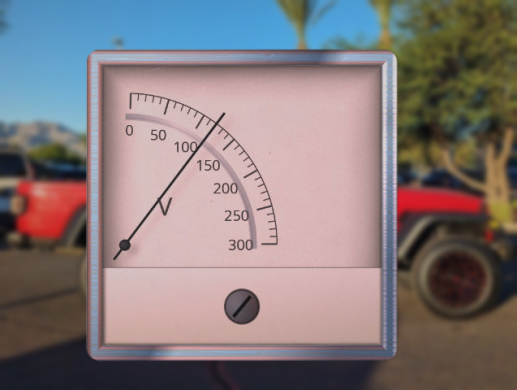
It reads 120 V
